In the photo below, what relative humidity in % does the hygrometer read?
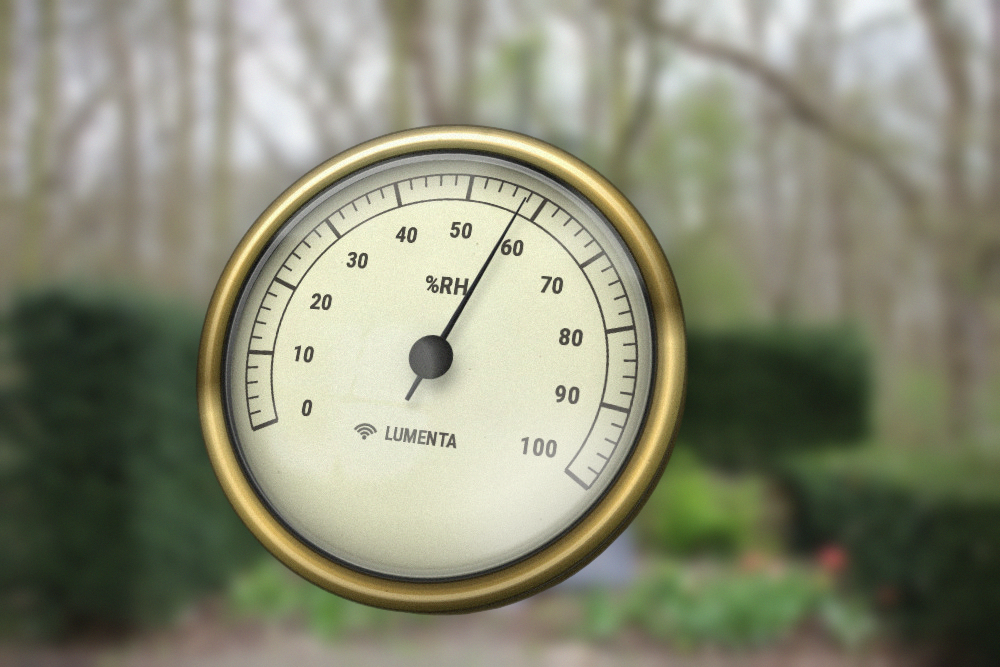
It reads 58 %
